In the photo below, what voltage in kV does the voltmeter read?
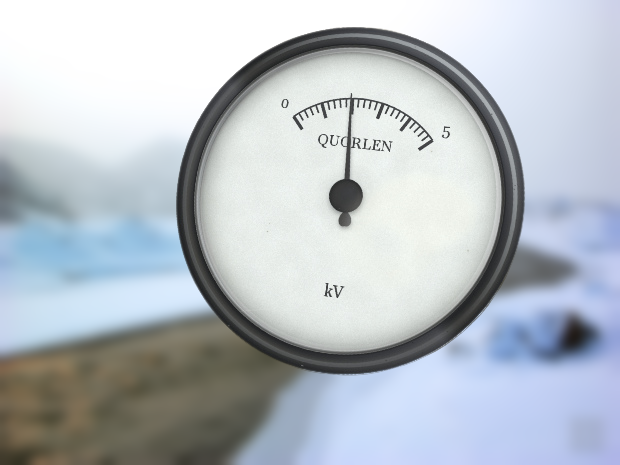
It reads 2 kV
